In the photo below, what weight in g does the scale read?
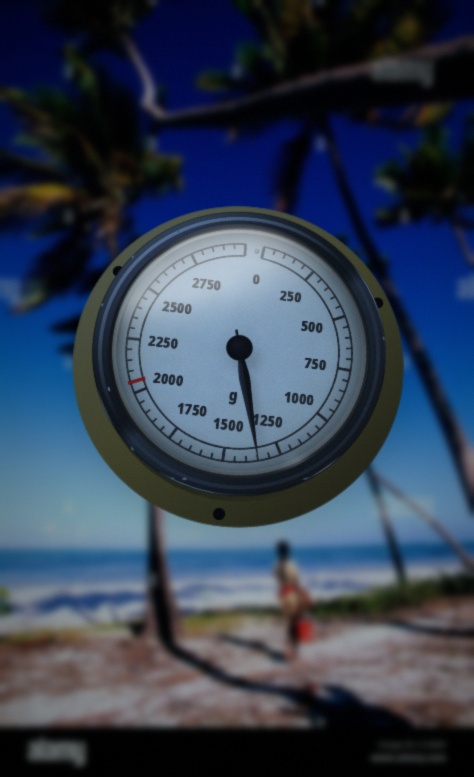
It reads 1350 g
